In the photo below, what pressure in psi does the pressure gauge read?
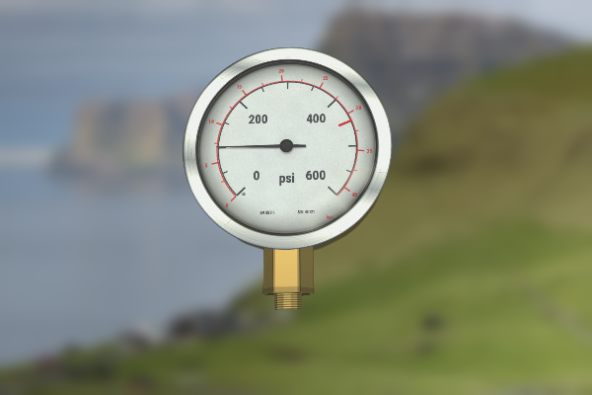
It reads 100 psi
